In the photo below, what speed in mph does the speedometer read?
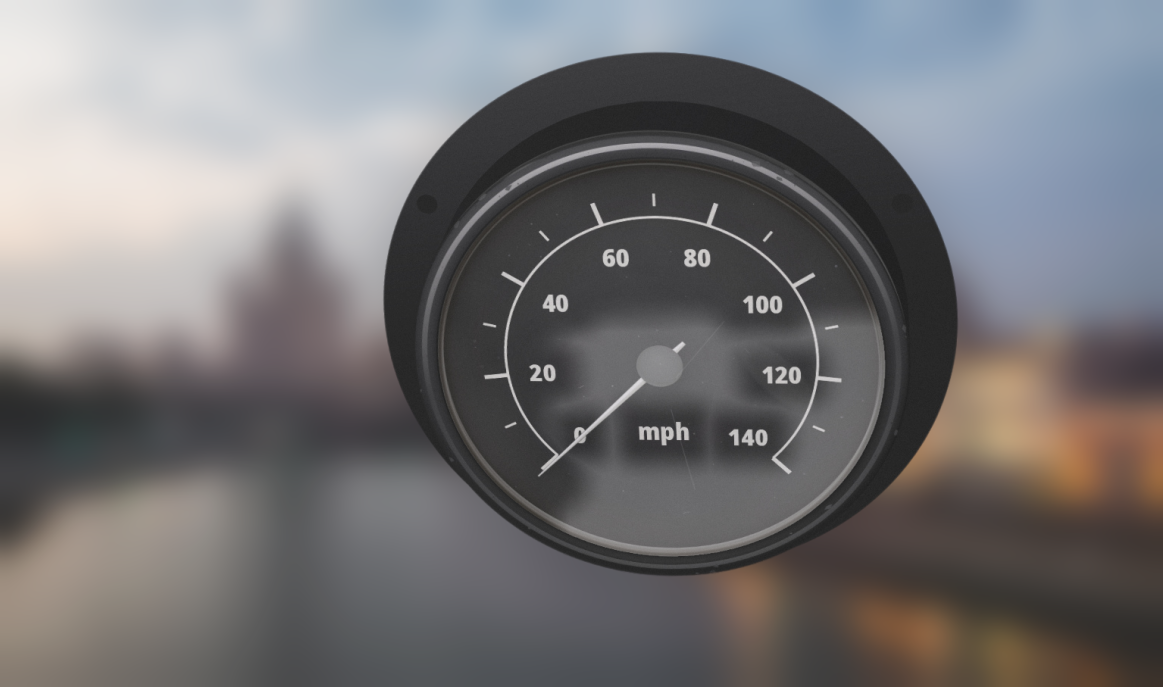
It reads 0 mph
